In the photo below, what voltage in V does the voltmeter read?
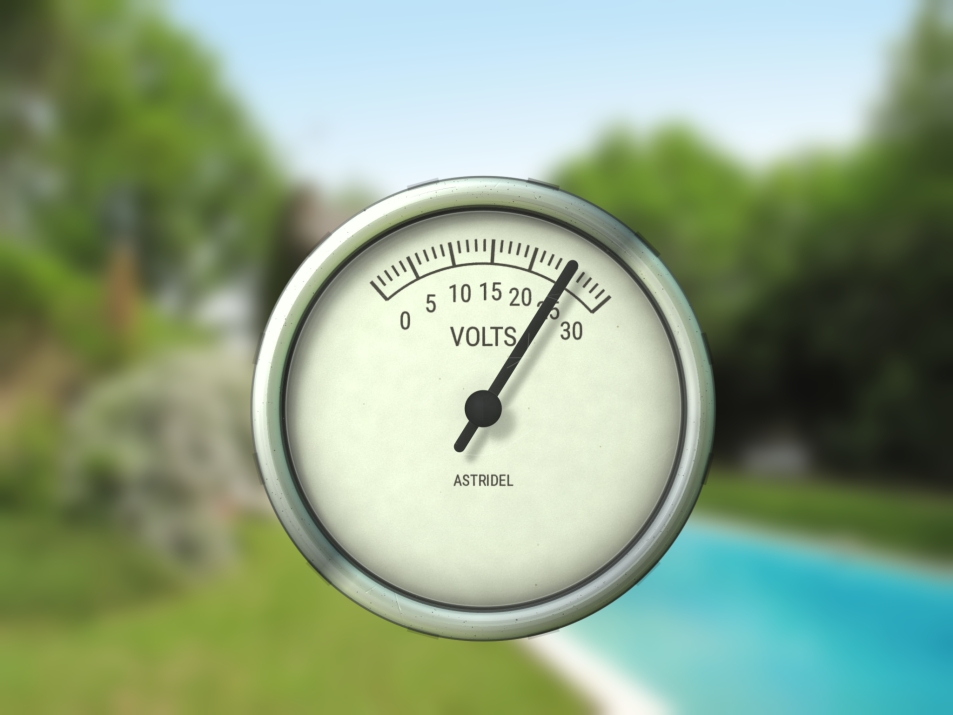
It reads 24.5 V
